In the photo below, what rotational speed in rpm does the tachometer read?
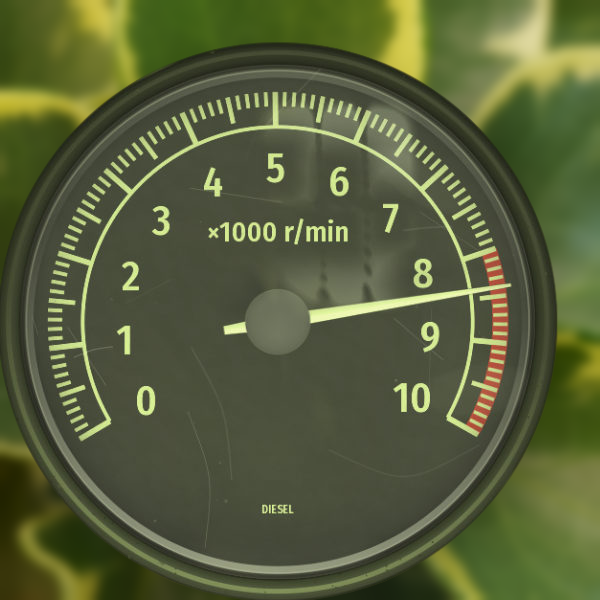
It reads 8400 rpm
